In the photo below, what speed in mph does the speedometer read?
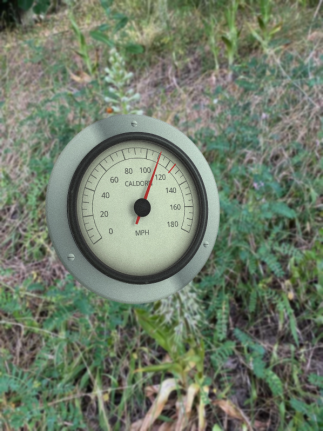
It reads 110 mph
